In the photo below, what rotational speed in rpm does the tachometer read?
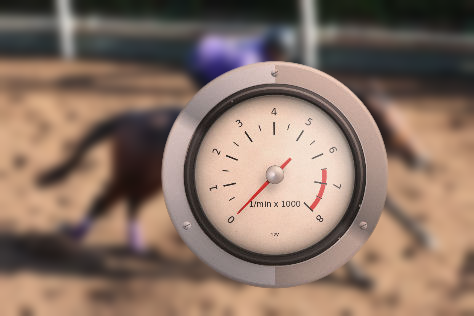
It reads 0 rpm
